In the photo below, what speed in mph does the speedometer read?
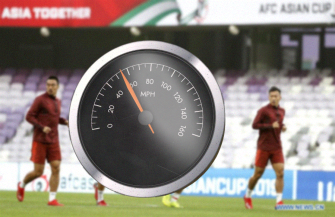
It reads 55 mph
